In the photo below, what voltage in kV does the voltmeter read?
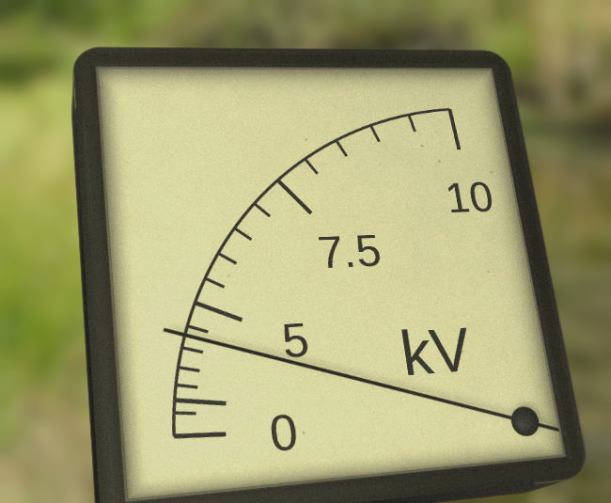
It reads 4.25 kV
